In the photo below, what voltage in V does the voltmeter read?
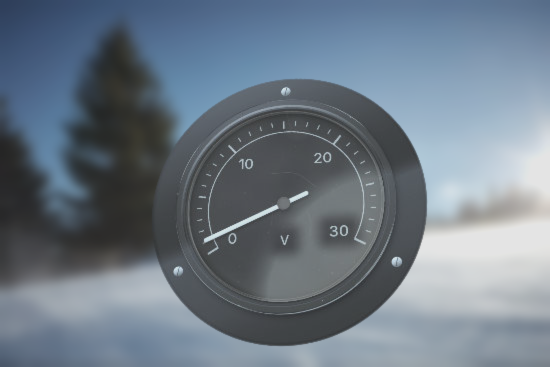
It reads 1 V
